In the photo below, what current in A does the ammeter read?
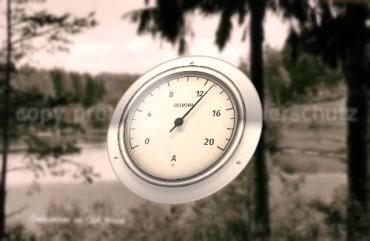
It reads 13 A
